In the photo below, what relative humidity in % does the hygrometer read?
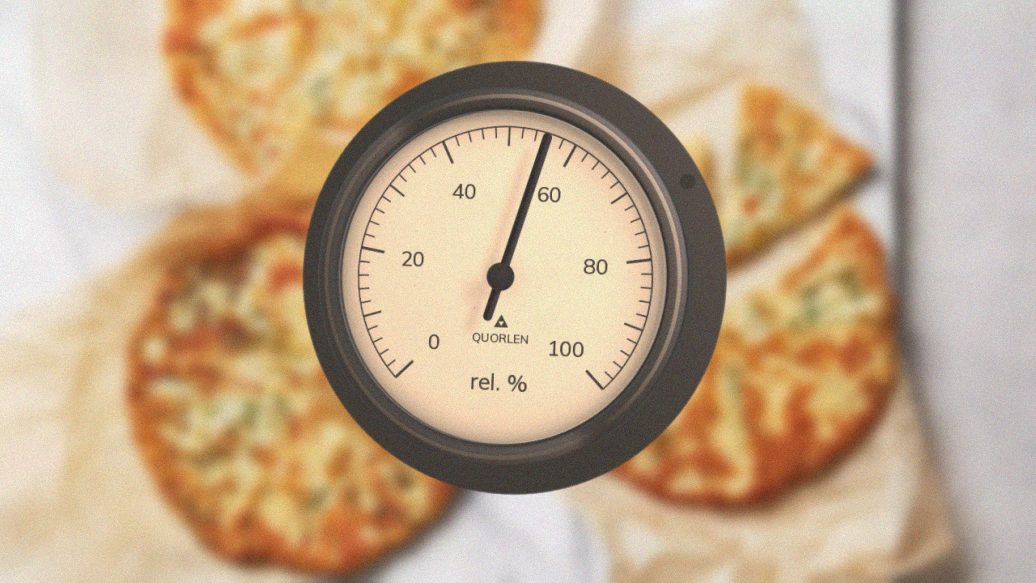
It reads 56 %
